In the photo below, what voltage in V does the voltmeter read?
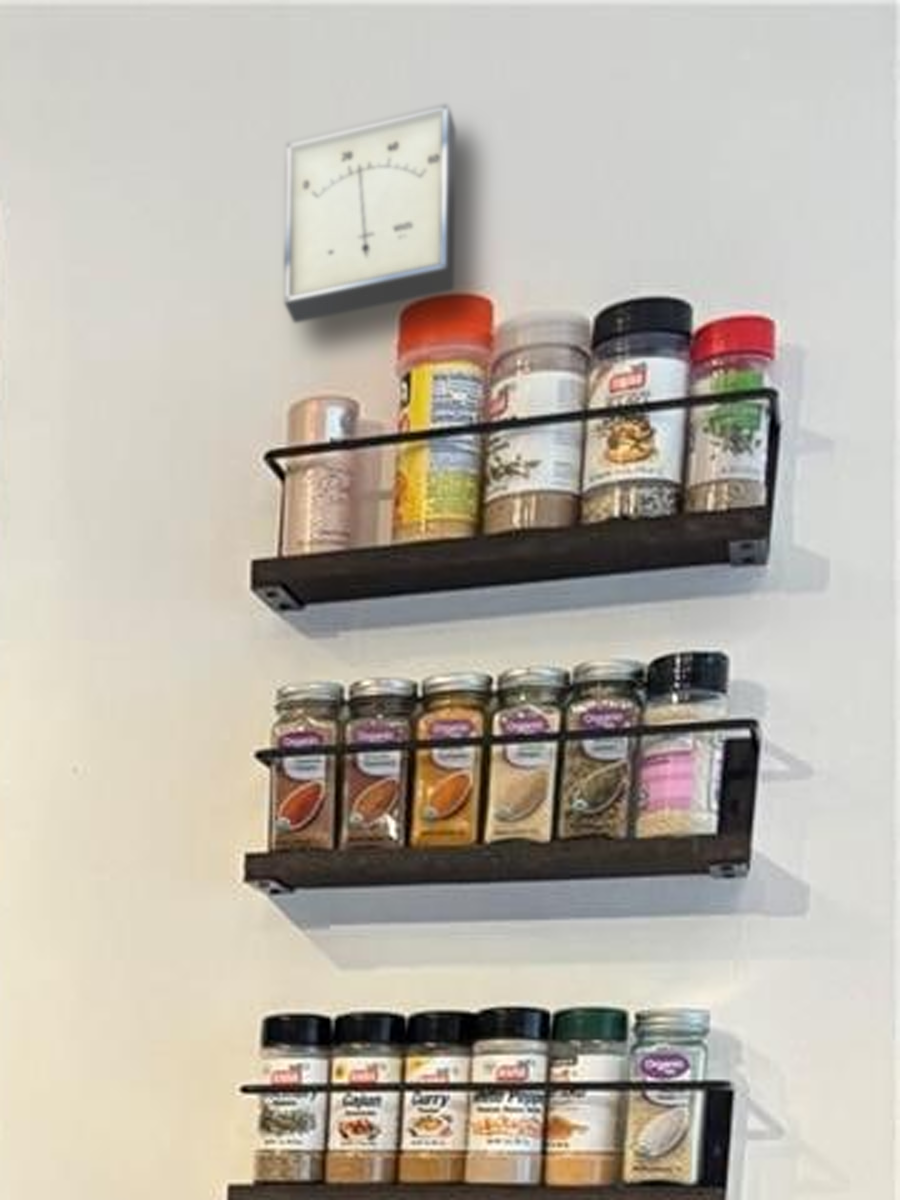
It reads 25 V
